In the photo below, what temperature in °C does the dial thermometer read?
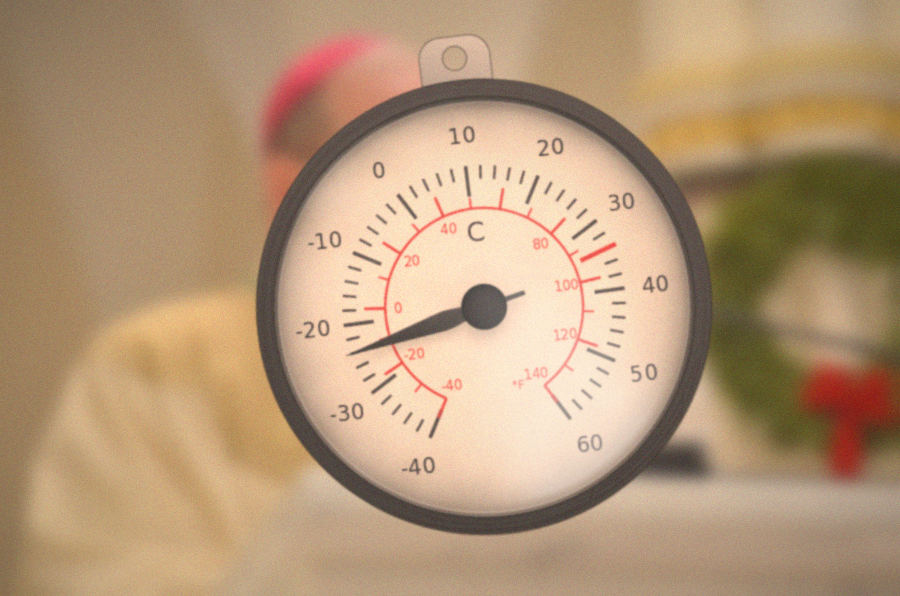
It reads -24 °C
